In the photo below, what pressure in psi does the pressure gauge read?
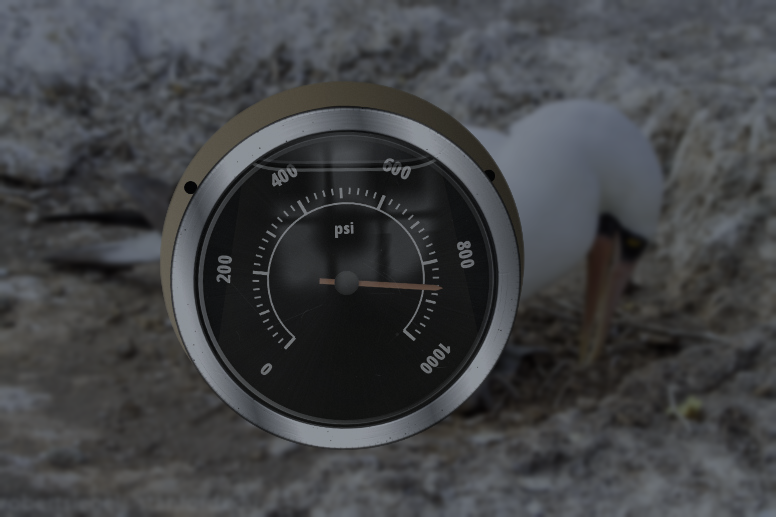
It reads 860 psi
